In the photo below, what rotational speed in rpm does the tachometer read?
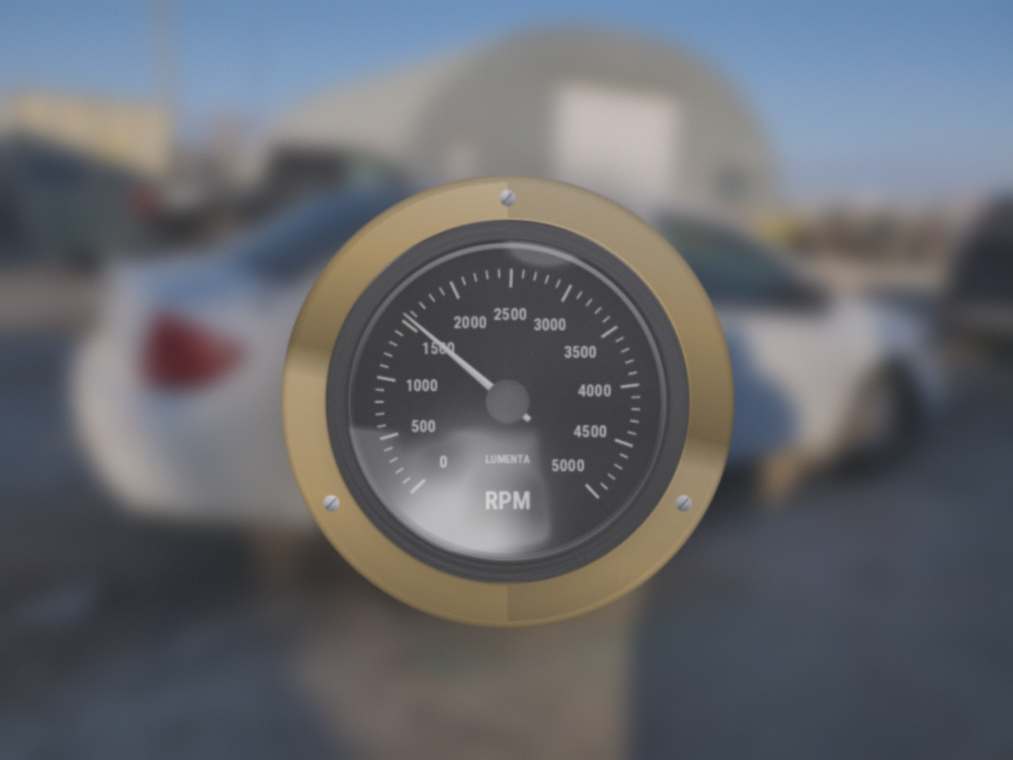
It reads 1550 rpm
